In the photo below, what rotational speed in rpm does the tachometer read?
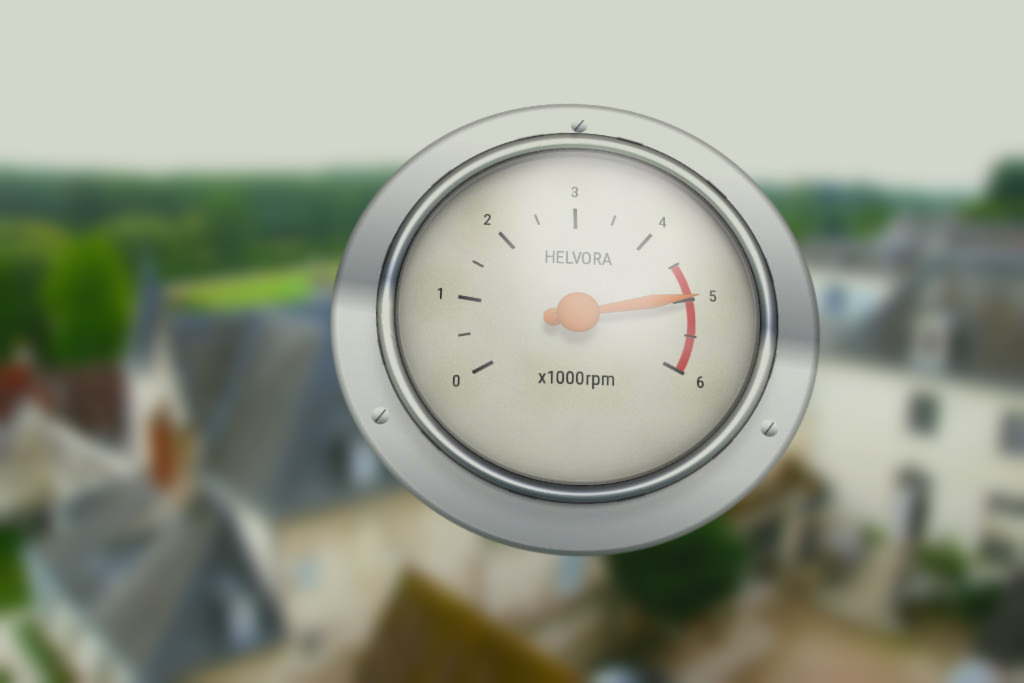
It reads 5000 rpm
